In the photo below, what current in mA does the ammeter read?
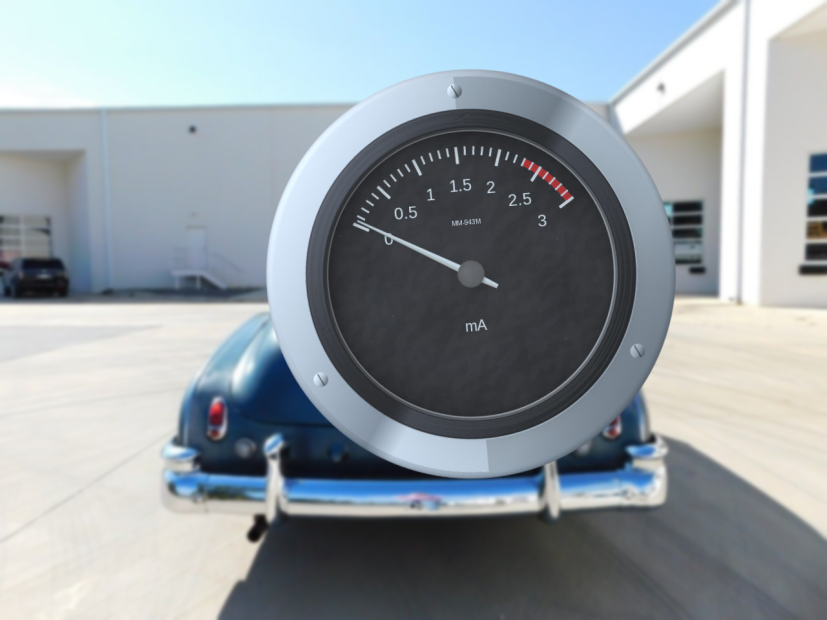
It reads 0.05 mA
